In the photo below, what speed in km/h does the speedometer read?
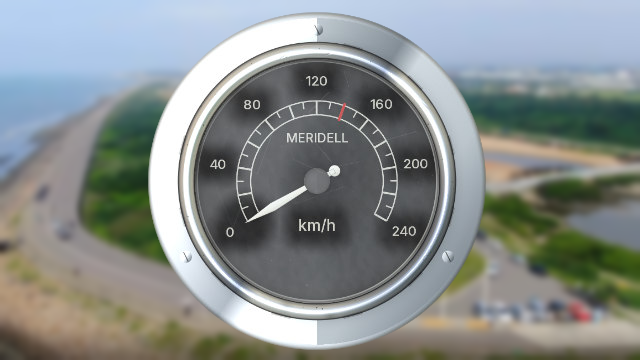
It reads 0 km/h
